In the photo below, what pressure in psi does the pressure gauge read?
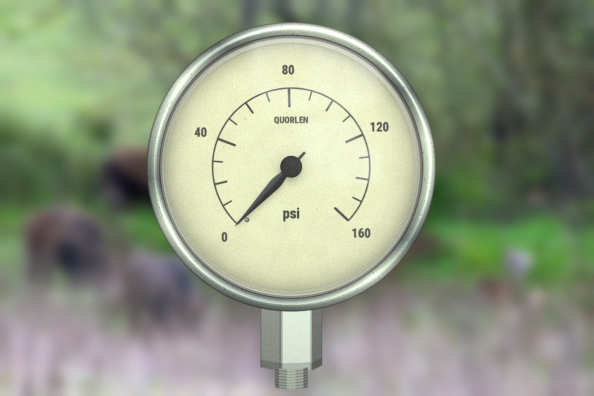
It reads 0 psi
